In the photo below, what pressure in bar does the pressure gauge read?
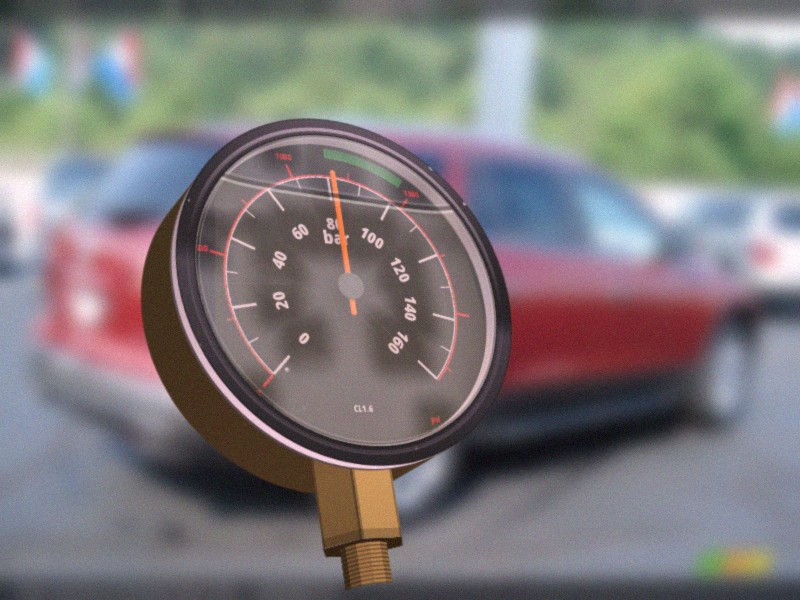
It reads 80 bar
